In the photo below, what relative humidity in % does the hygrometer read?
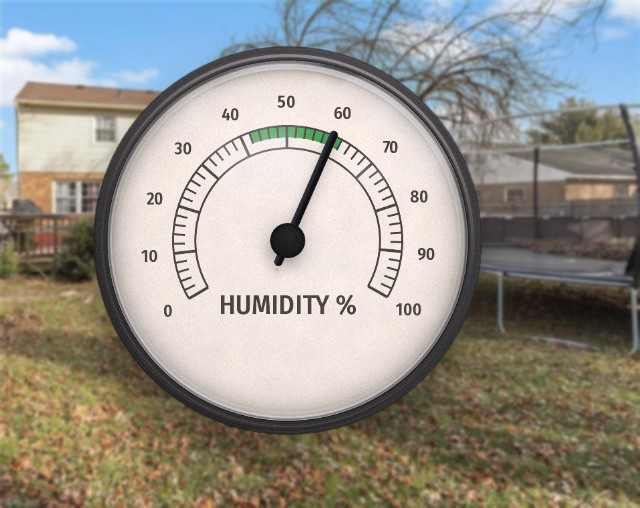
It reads 60 %
